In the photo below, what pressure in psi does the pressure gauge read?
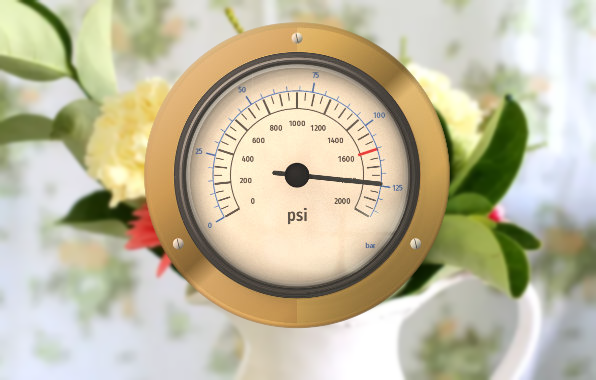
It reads 1800 psi
